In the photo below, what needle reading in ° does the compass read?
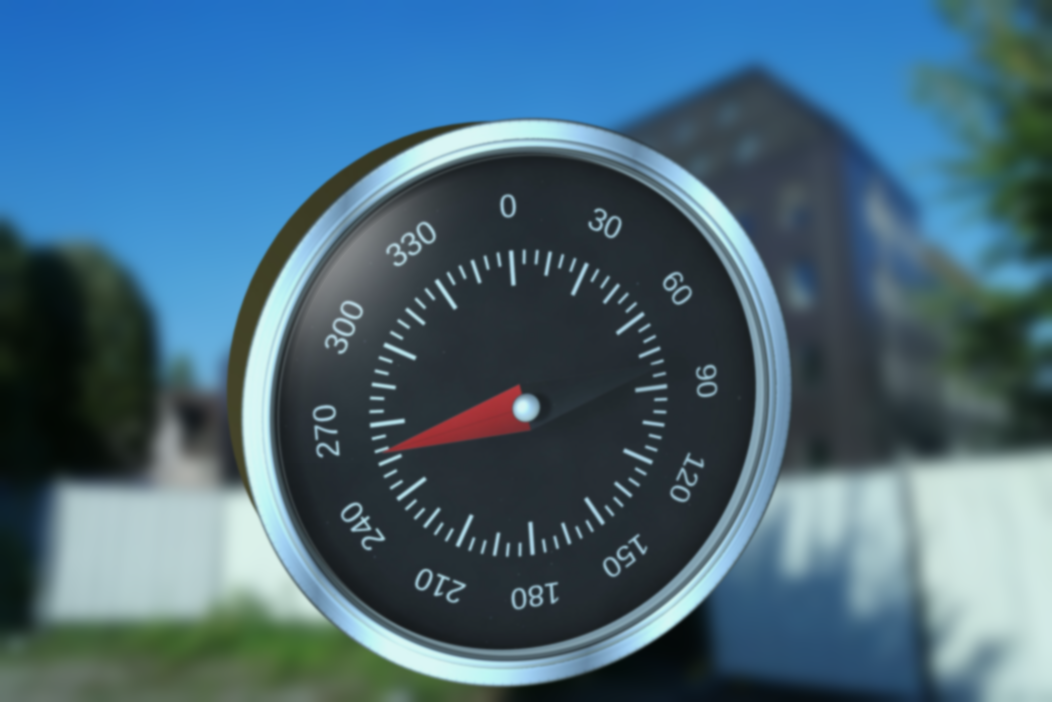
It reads 260 °
